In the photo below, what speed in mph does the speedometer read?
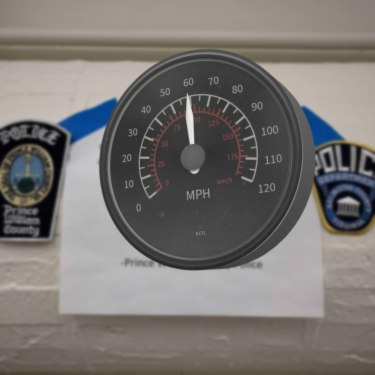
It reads 60 mph
